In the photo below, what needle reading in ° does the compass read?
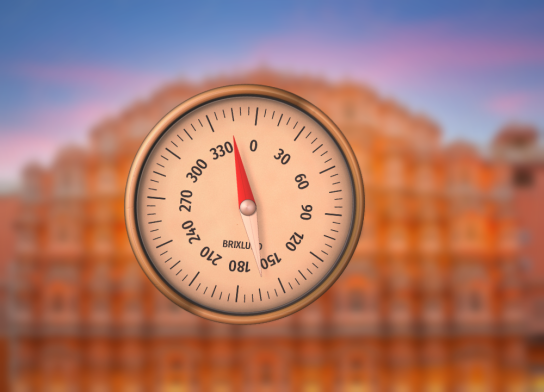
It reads 342.5 °
